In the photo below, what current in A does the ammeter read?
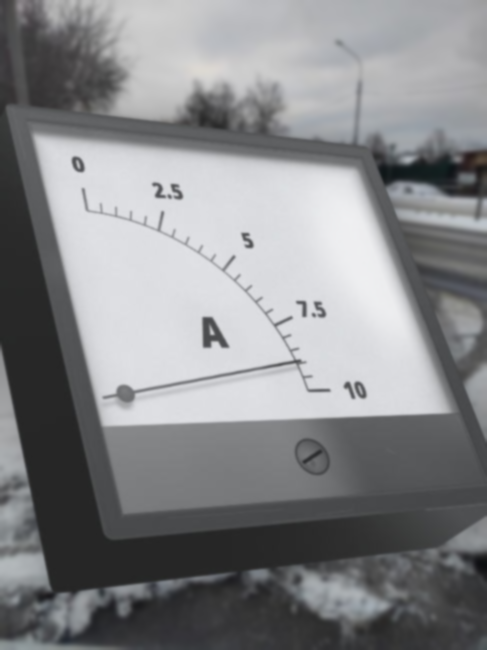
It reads 9 A
